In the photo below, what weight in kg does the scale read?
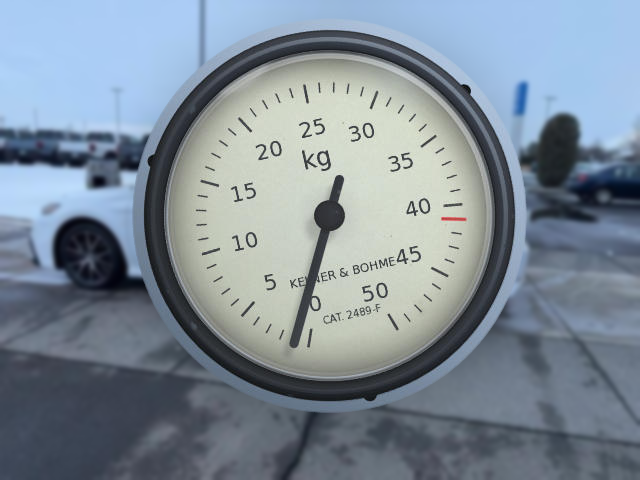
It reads 1 kg
